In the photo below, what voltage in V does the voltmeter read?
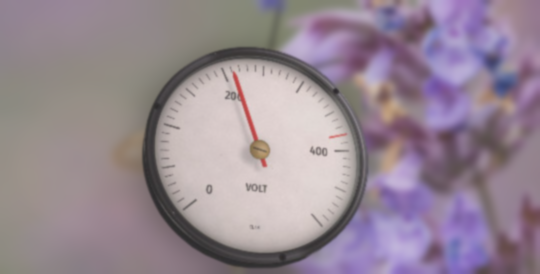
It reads 210 V
